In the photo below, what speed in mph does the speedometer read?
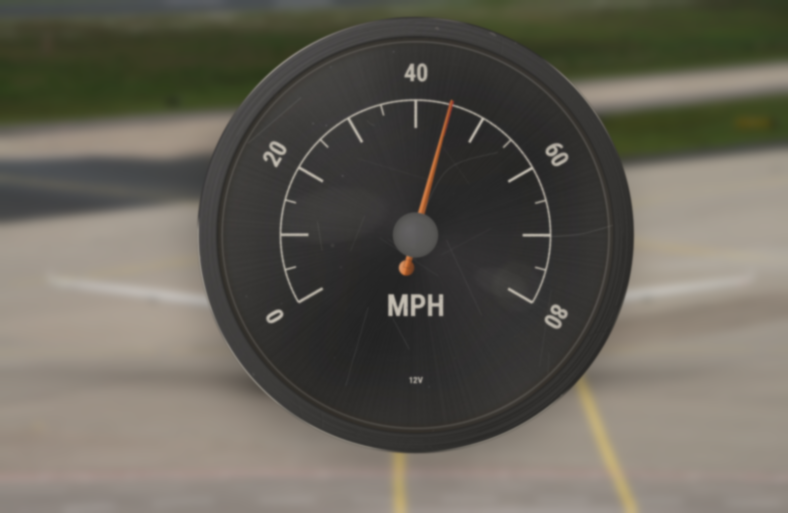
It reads 45 mph
